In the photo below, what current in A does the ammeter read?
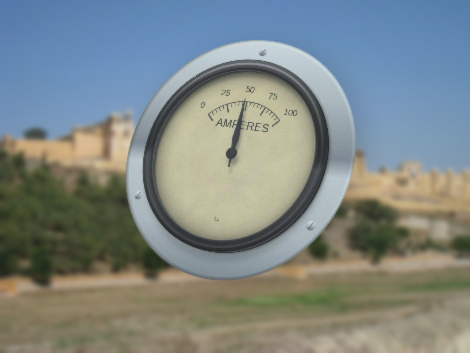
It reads 50 A
